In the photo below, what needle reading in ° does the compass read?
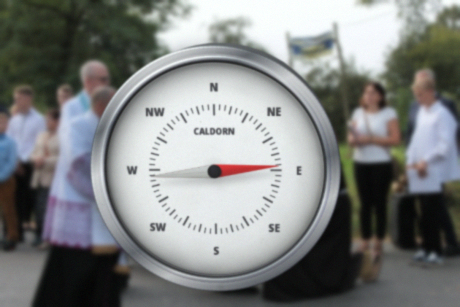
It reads 85 °
